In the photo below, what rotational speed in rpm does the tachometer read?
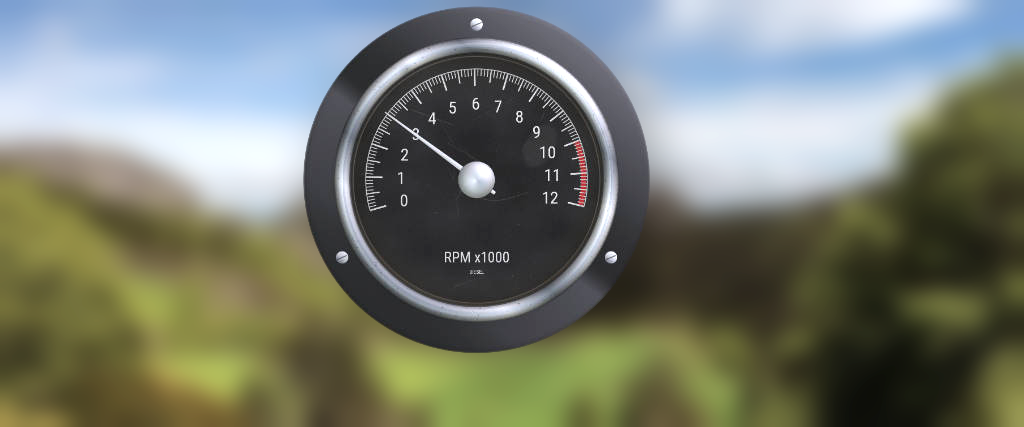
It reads 3000 rpm
